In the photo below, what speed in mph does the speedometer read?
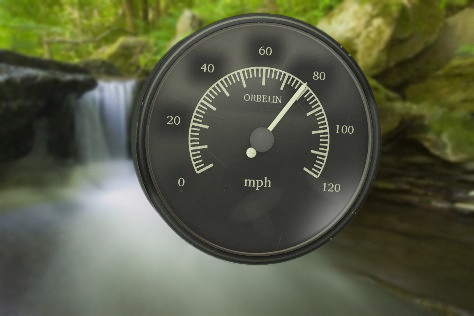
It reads 78 mph
